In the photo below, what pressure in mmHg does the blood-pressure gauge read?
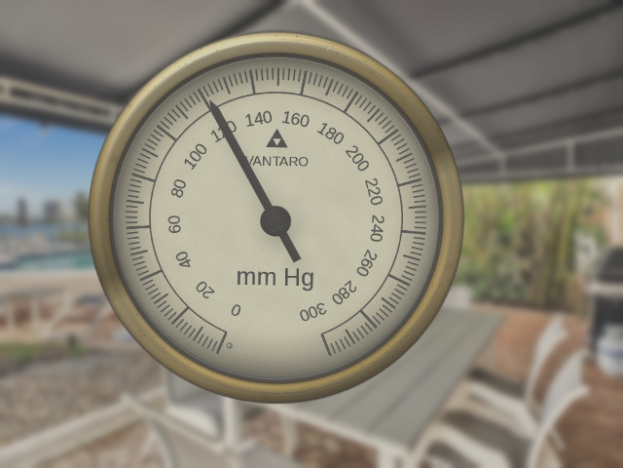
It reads 122 mmHg
